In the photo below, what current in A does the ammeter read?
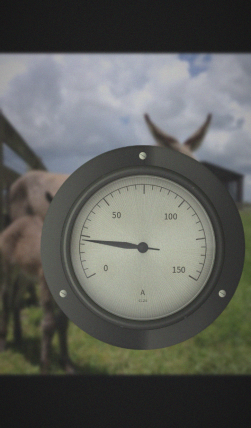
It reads 22.5 A
